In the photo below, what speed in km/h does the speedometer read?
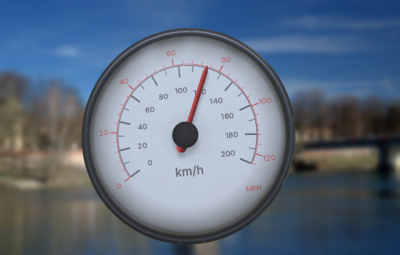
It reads 120 km/h
